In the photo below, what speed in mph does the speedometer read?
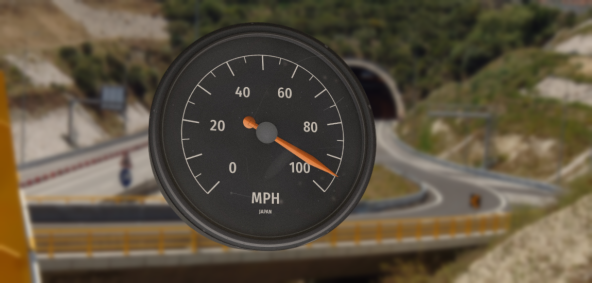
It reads 95 mph
